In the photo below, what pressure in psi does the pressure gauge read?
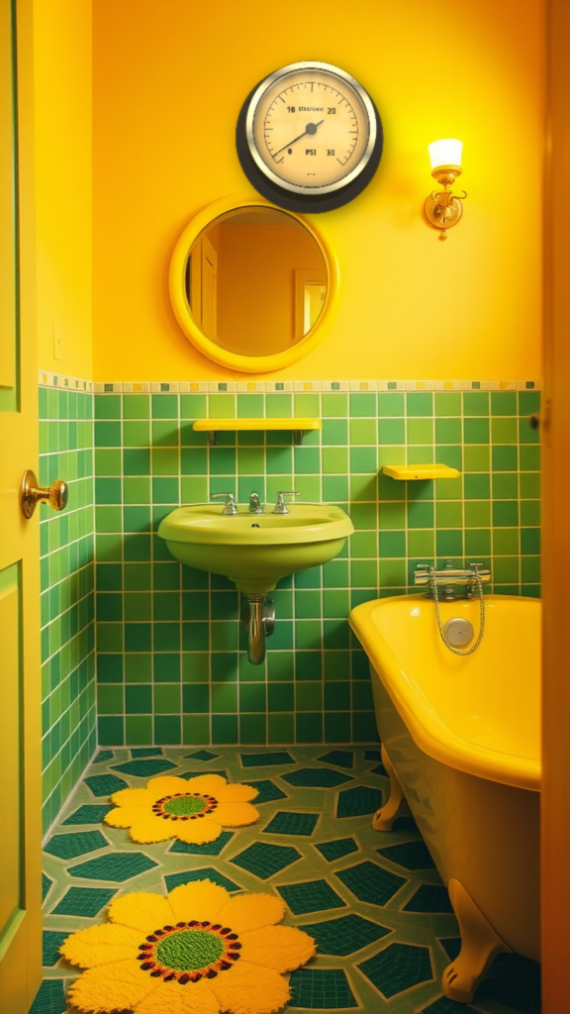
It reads 1 psi
